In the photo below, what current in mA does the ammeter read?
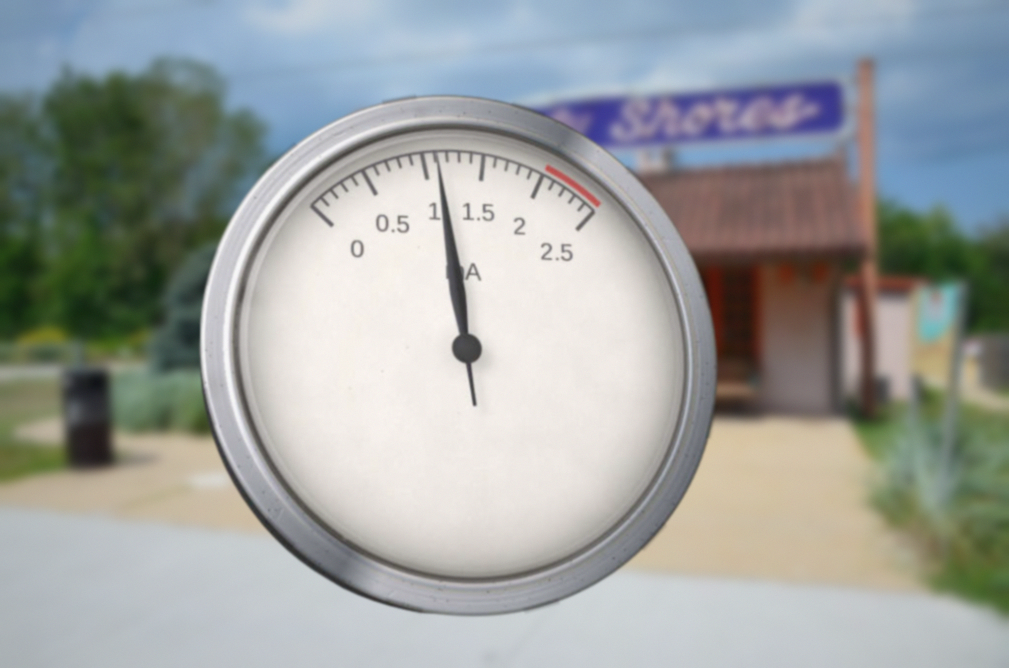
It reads 1.1 mA
